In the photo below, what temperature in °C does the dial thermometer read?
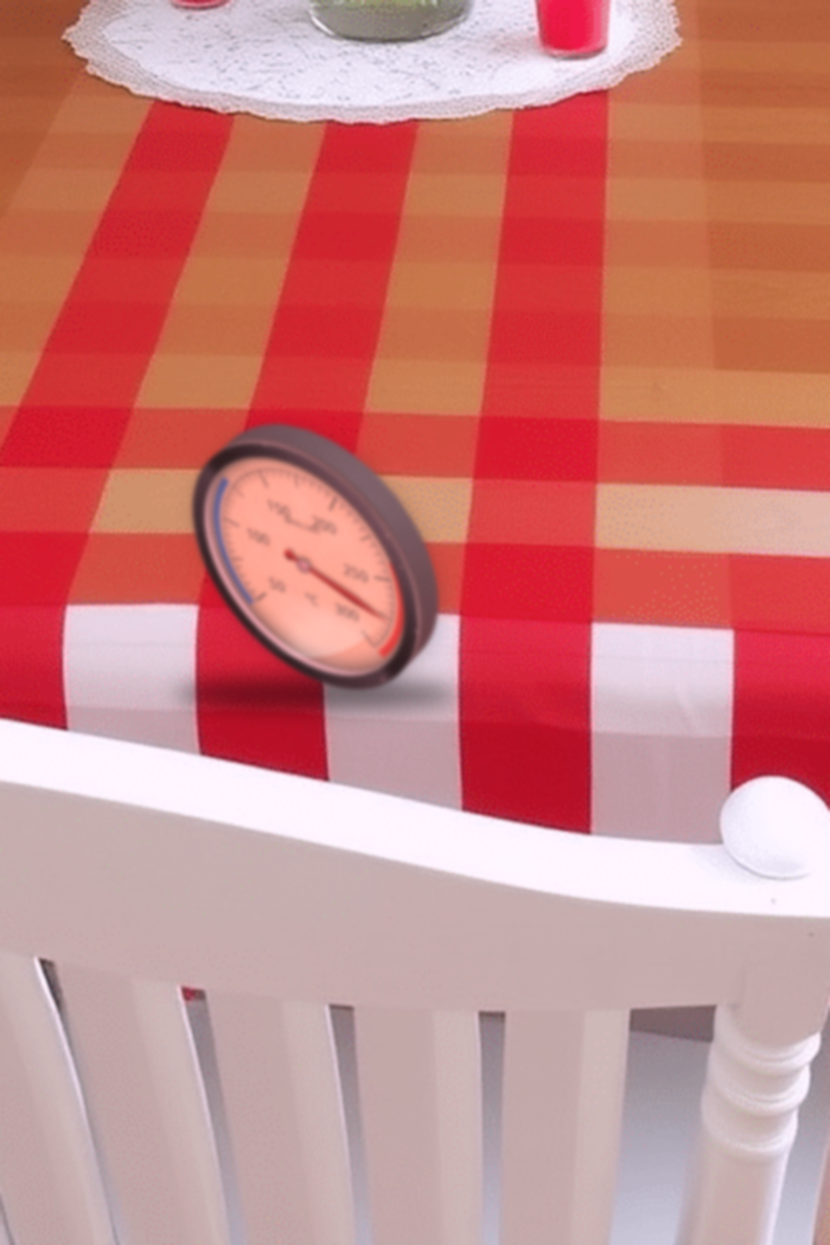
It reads 275 °C
